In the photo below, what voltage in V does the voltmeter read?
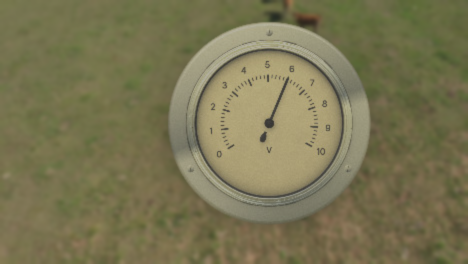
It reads 6 V
